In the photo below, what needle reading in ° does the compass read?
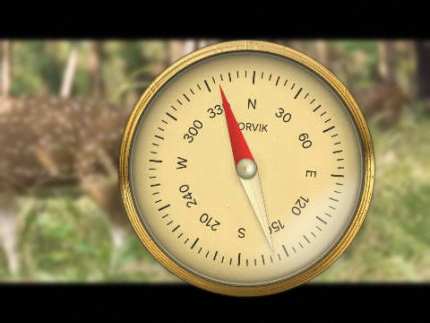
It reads 337.5 °
